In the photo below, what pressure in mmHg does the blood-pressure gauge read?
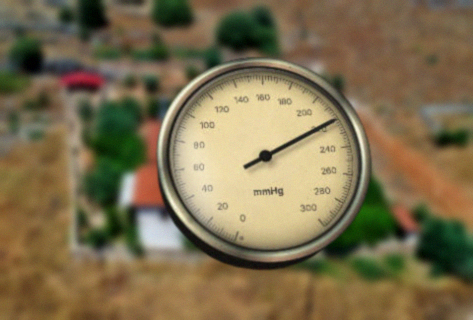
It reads 220 mmHg
